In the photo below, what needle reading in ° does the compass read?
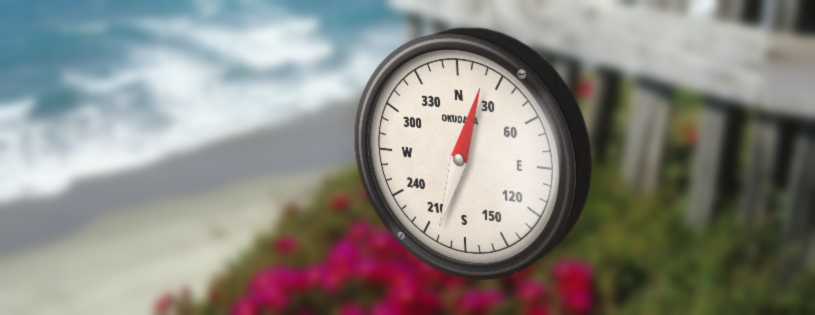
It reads 20 °
